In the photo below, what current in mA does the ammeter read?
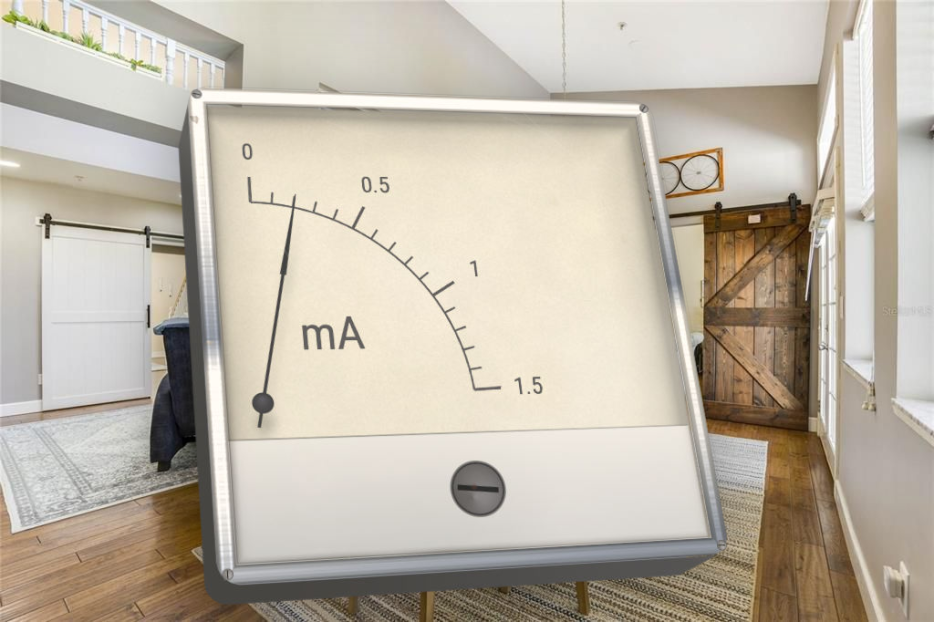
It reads 0.2 mA
